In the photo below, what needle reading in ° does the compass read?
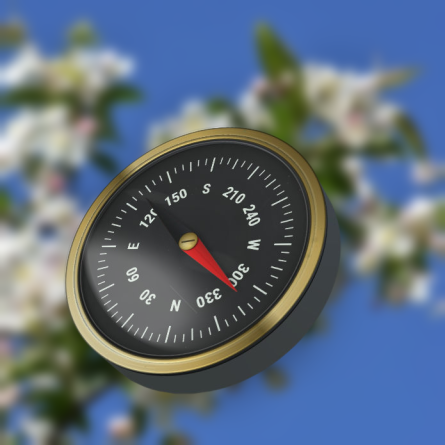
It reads 310 °
